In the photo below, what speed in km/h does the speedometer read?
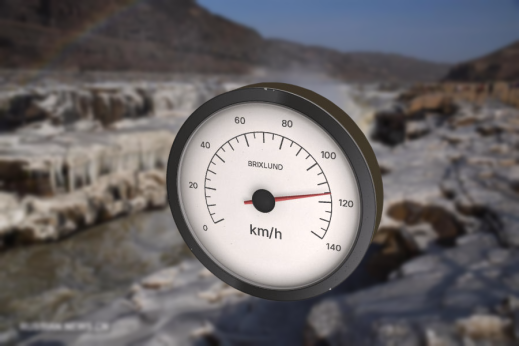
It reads 115 km/h
